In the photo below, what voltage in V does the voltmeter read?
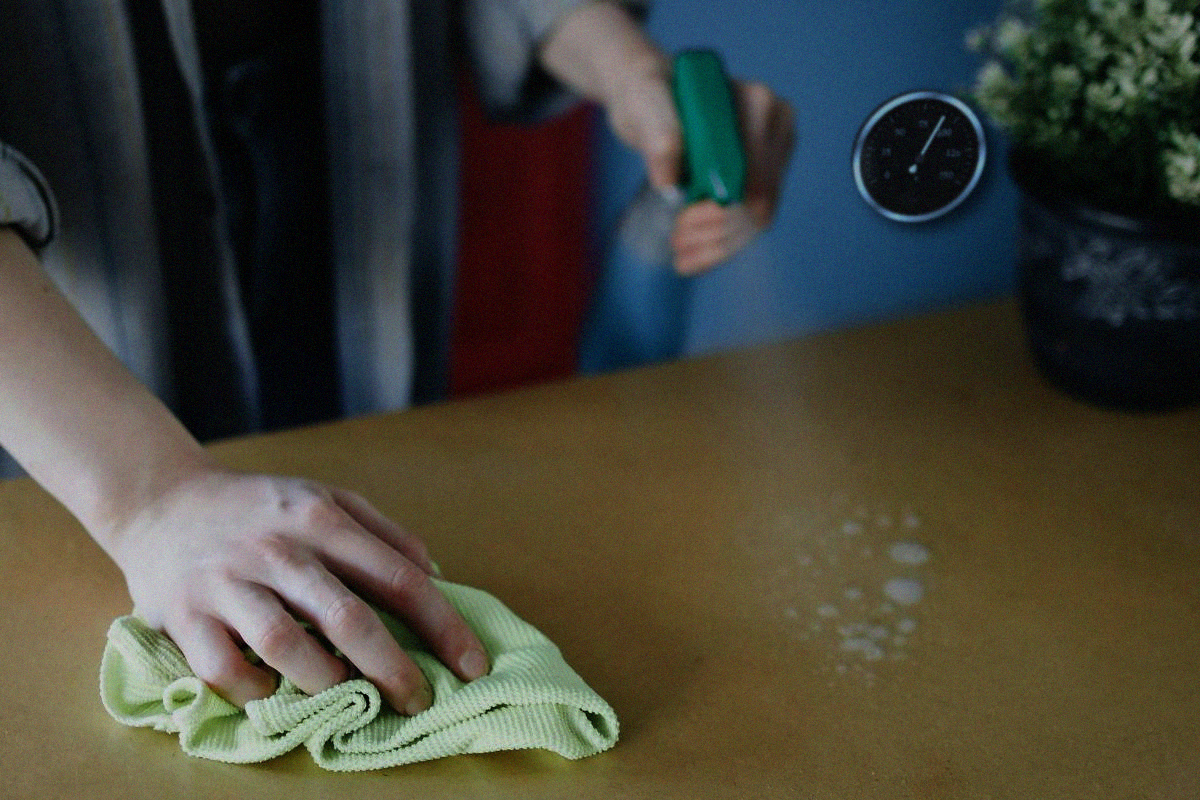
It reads 90 V
